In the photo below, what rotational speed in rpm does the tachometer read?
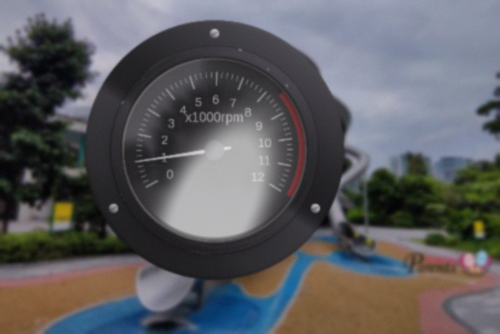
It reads 1000 rpm
